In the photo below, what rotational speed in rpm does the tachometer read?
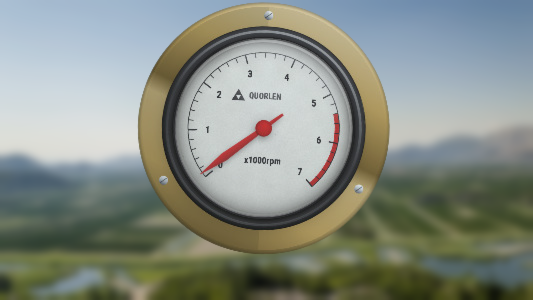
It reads 100 rpm
